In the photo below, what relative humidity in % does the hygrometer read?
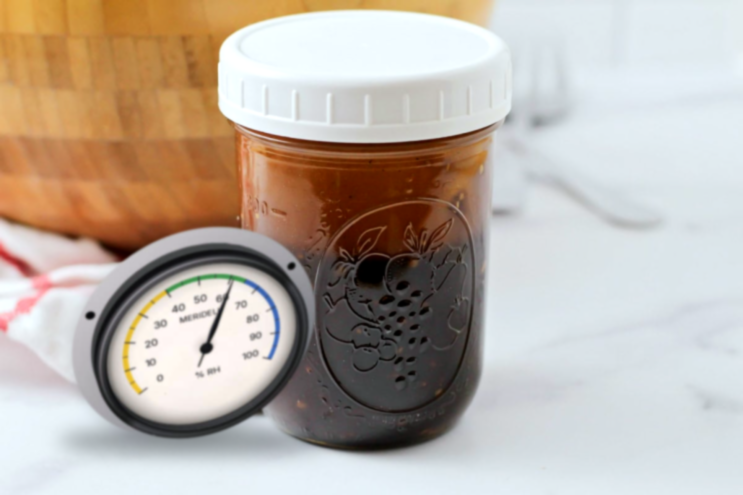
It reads 60 %
